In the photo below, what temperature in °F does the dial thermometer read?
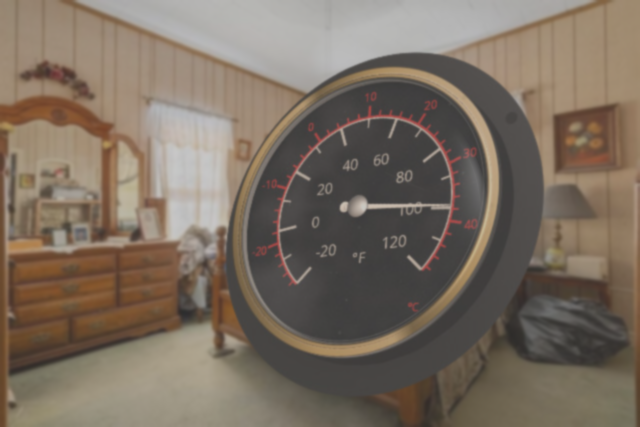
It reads 100 °F
